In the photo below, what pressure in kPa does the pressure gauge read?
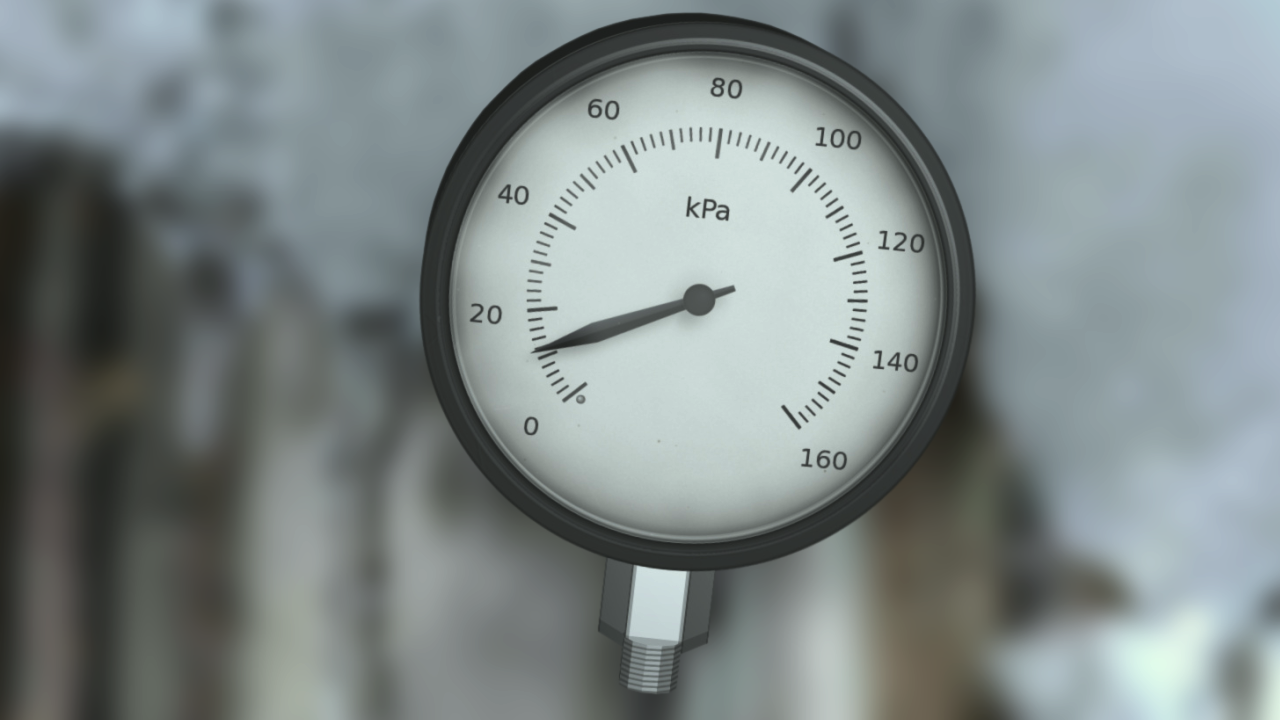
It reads 12 kPa
